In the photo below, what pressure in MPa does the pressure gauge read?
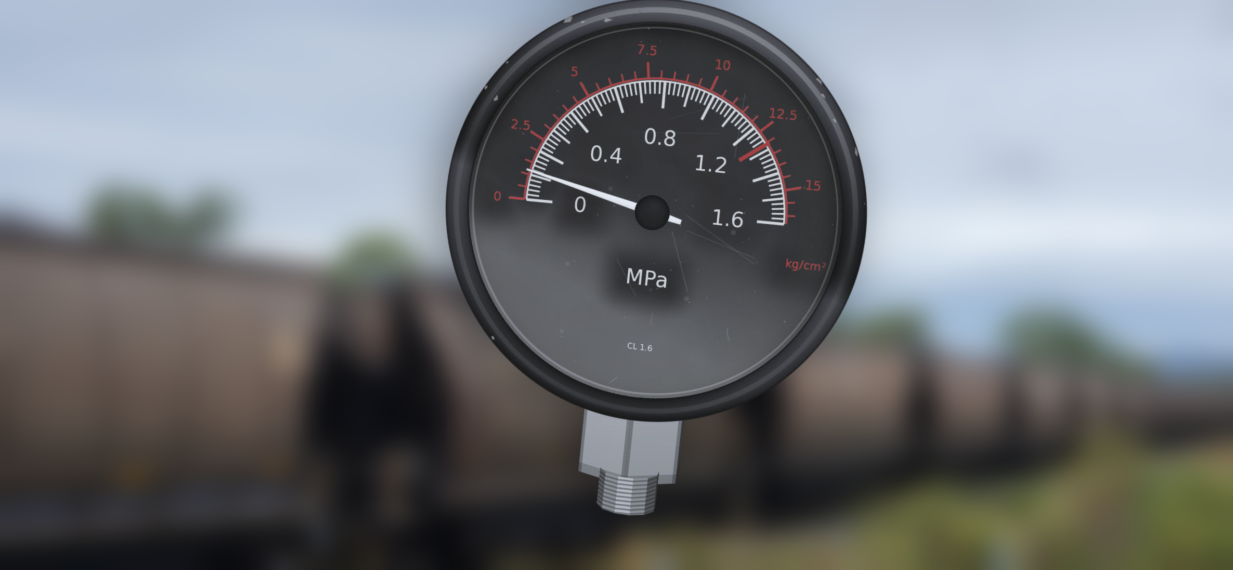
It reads 0.12 MPa
